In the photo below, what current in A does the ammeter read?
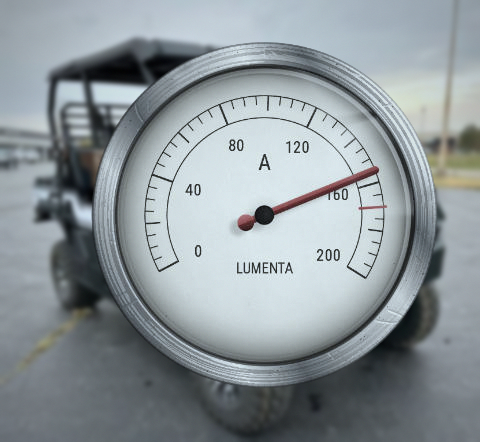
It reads 155 A
